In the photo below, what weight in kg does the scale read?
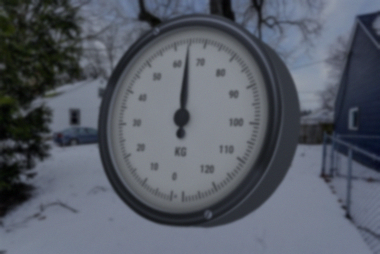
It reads 65 kg
